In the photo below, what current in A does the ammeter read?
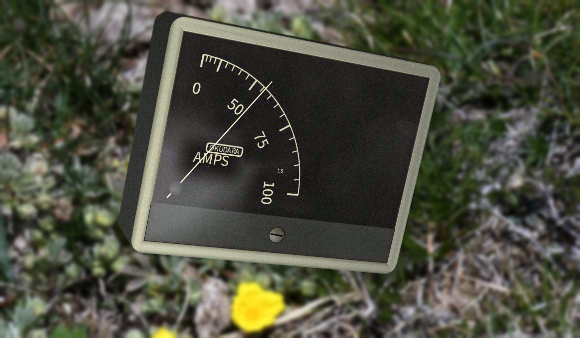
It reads 55 A
